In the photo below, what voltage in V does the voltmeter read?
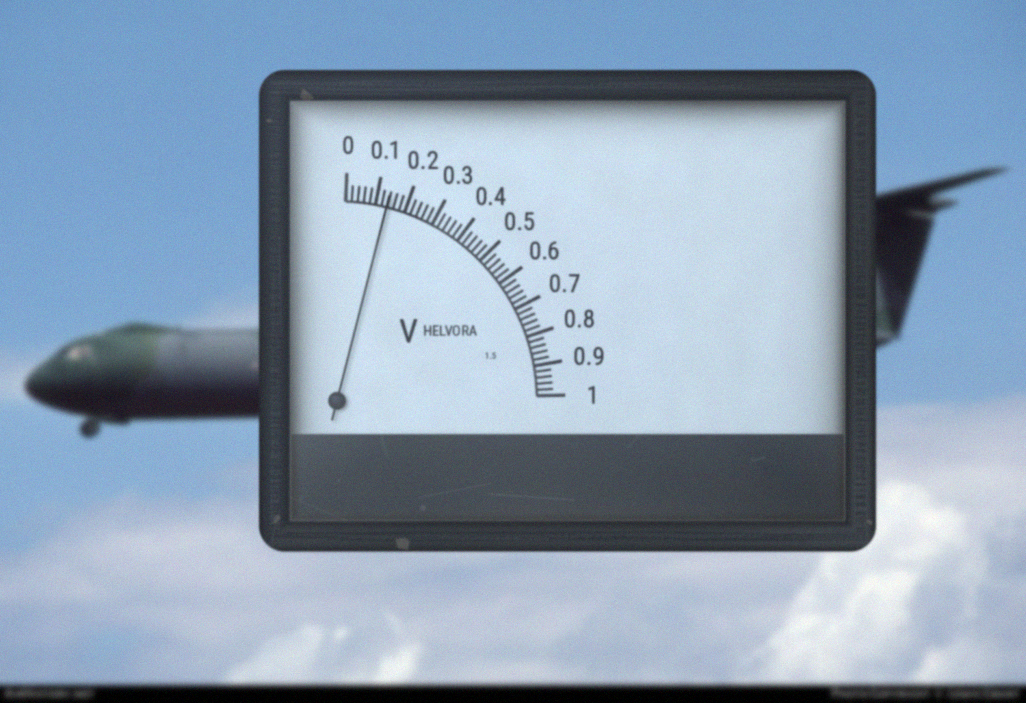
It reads 0.14 V
